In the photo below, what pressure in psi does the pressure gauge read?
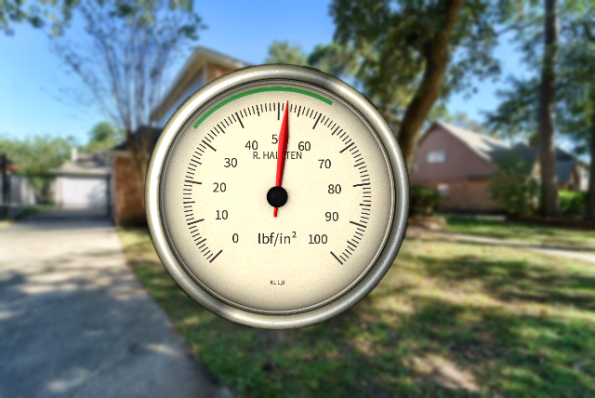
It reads 52 psi
